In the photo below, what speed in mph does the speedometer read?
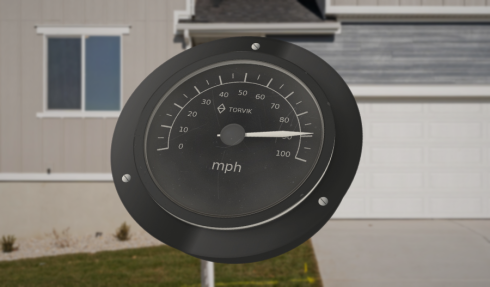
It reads 90 mph
